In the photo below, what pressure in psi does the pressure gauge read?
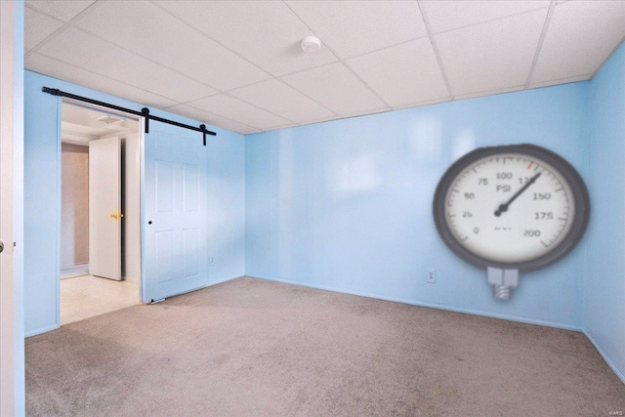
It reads 130 psi
